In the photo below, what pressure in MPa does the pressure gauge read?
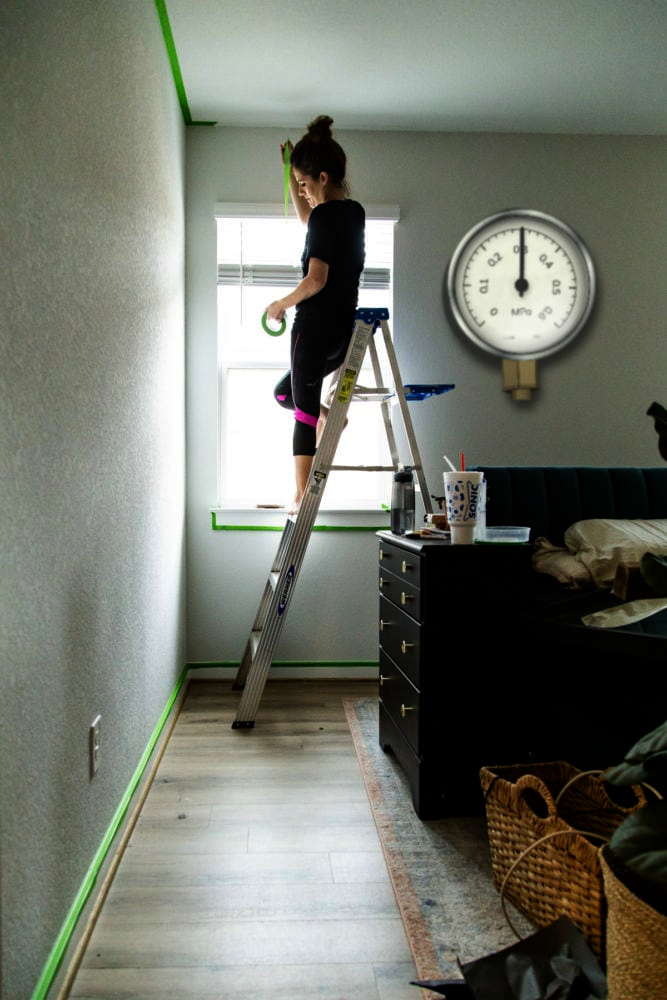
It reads 0.3 MPa
